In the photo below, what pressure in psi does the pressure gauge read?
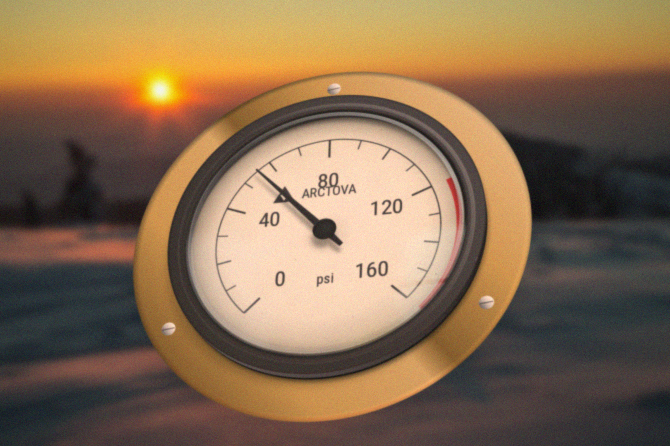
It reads 55 psi
